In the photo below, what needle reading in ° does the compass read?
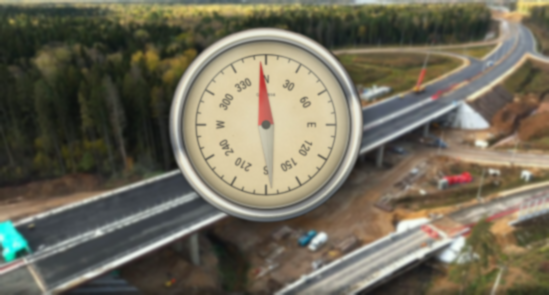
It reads 355 °
